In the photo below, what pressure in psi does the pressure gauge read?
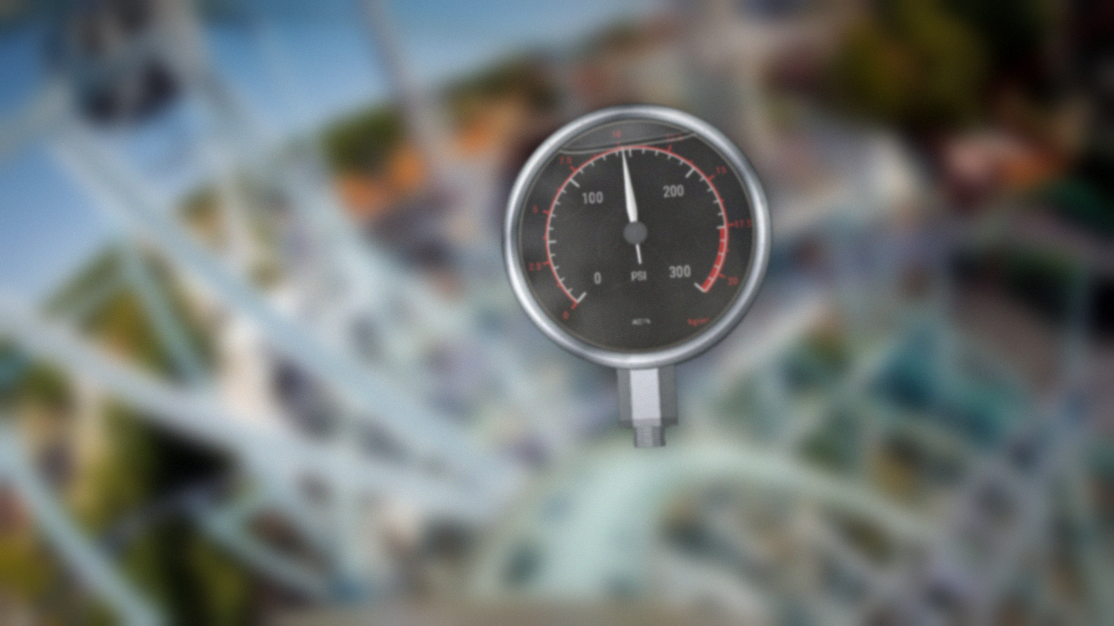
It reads 145 psi
